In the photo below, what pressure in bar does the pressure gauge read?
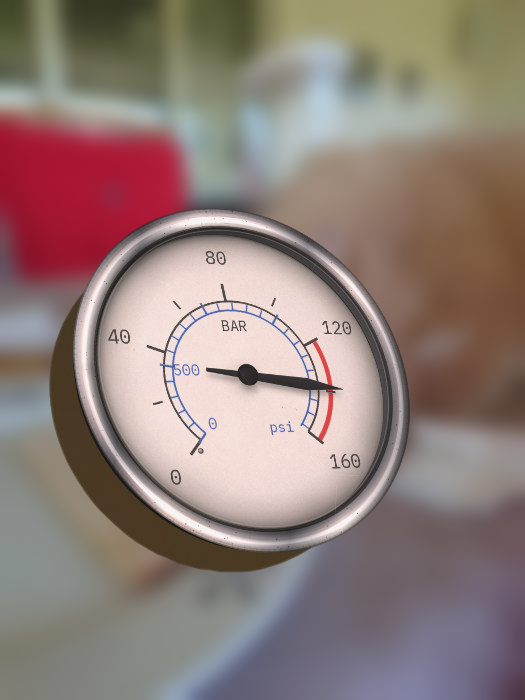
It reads 140 bar
